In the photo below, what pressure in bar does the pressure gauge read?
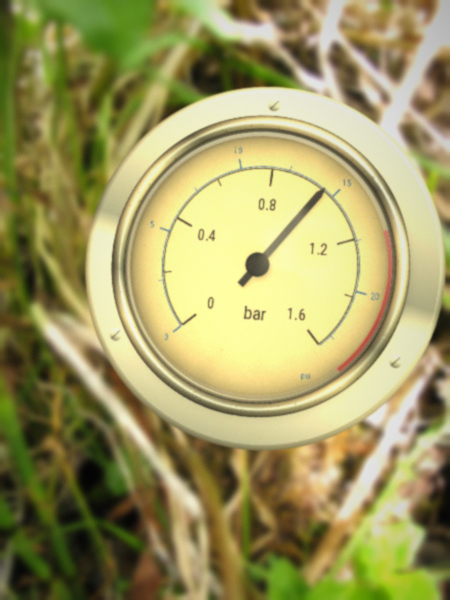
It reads 1 bar
